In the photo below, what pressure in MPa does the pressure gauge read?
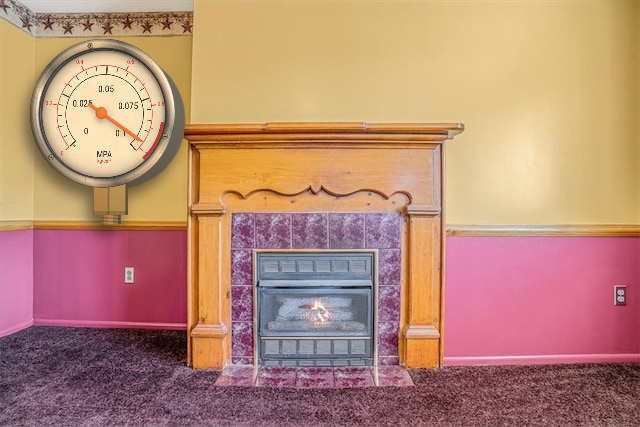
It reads 0.095 MPa
